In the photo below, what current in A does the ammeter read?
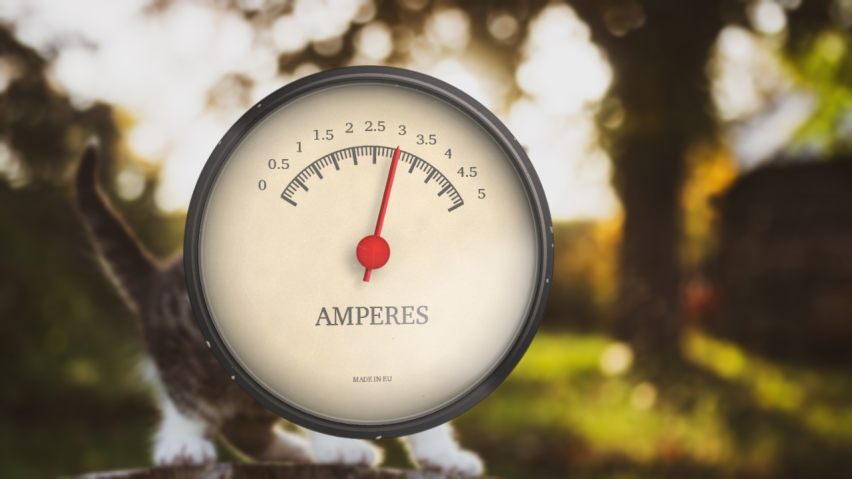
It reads 3 A
